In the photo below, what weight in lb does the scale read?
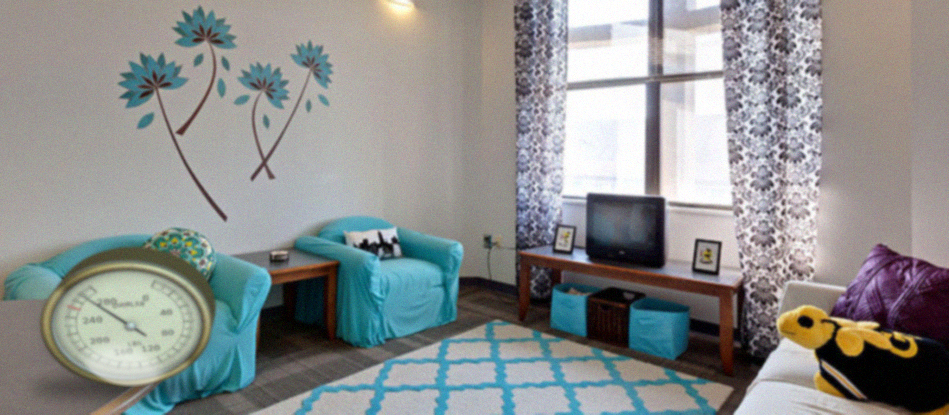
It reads 270 lb
